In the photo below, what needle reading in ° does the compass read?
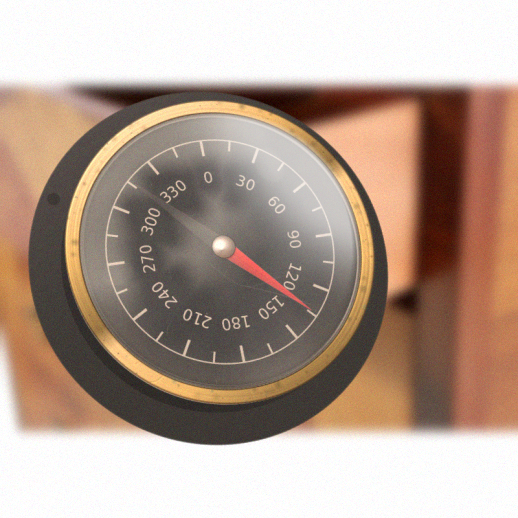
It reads 135 °
